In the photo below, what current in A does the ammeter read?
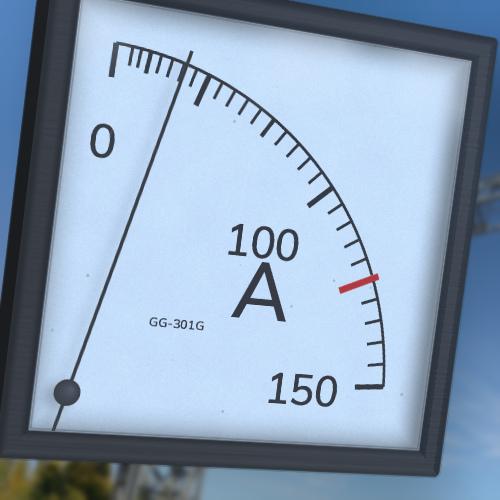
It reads 40 A
